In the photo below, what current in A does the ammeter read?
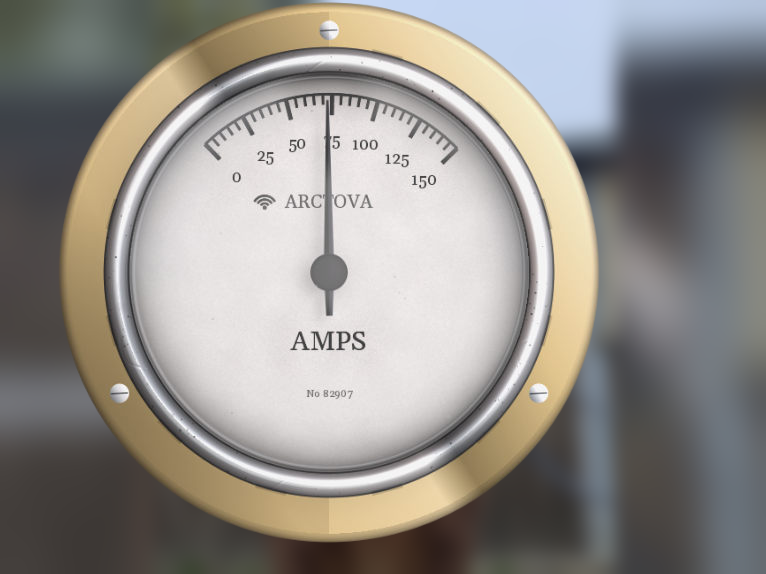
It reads 72.5 A
